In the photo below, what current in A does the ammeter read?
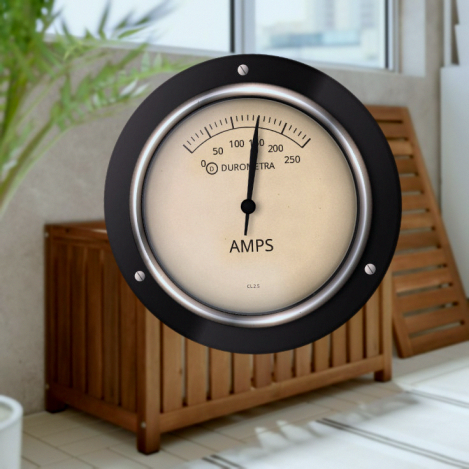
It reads 150 A
